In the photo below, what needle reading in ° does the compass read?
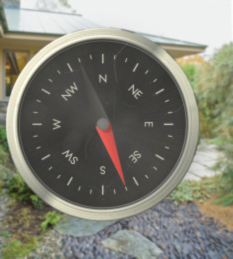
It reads 160 °
